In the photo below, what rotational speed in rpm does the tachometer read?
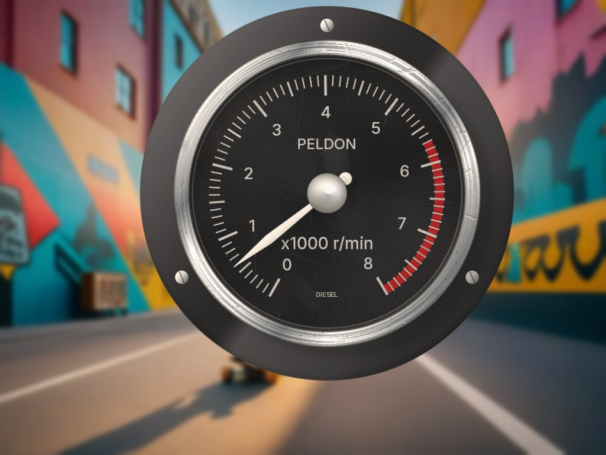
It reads 600 rpm
